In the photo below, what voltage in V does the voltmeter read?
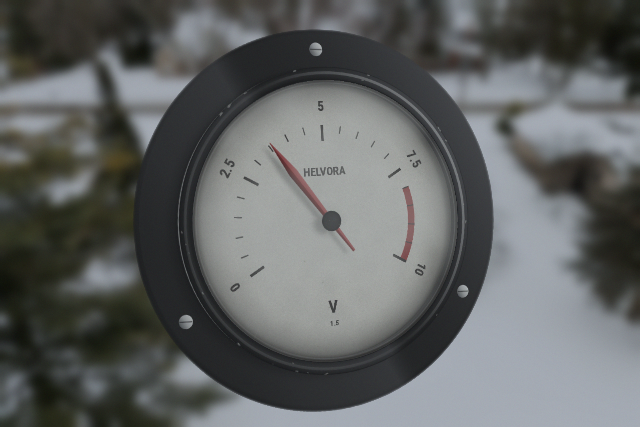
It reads 3.5 V
